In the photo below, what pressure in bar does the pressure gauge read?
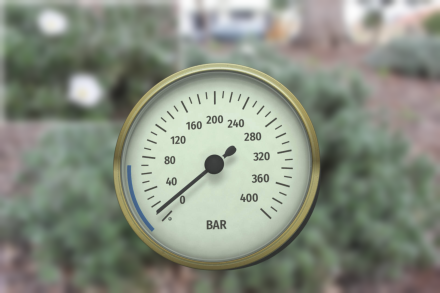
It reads 10 bar
